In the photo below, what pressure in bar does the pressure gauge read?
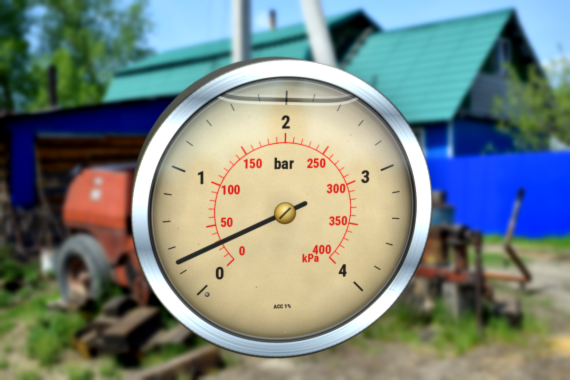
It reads 0.3 bar
